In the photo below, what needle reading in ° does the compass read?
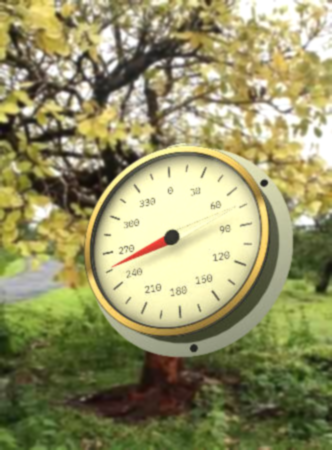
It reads 255 °
